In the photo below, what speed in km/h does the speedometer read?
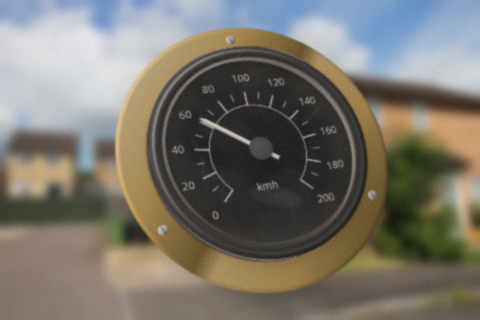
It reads 60 km/h
